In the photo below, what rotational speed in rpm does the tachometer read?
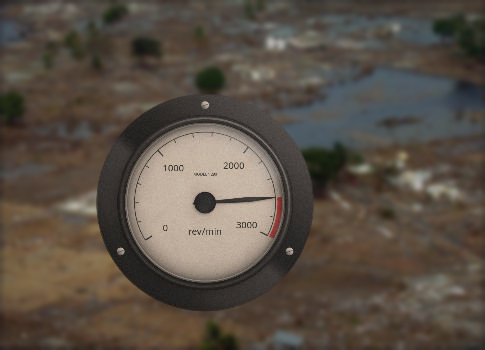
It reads 2600 rpm
